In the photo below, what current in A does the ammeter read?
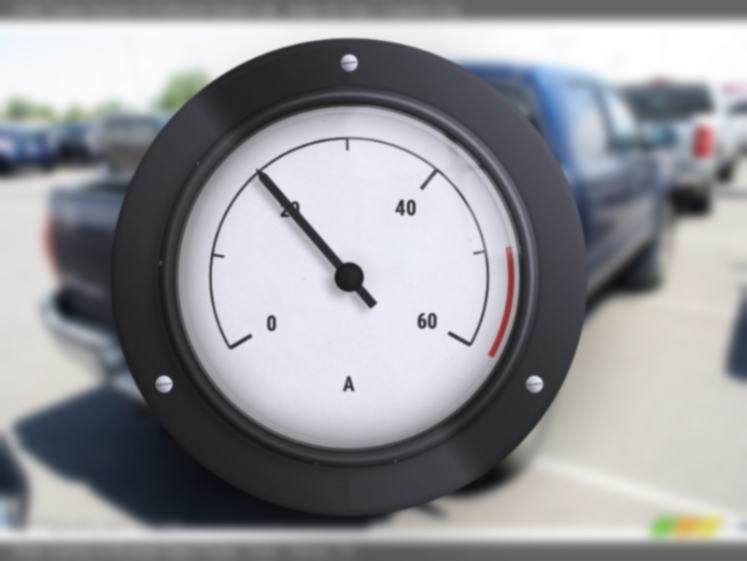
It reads 20 A
